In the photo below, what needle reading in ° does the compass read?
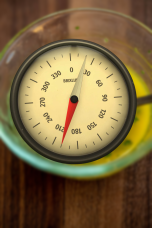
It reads 200 °
